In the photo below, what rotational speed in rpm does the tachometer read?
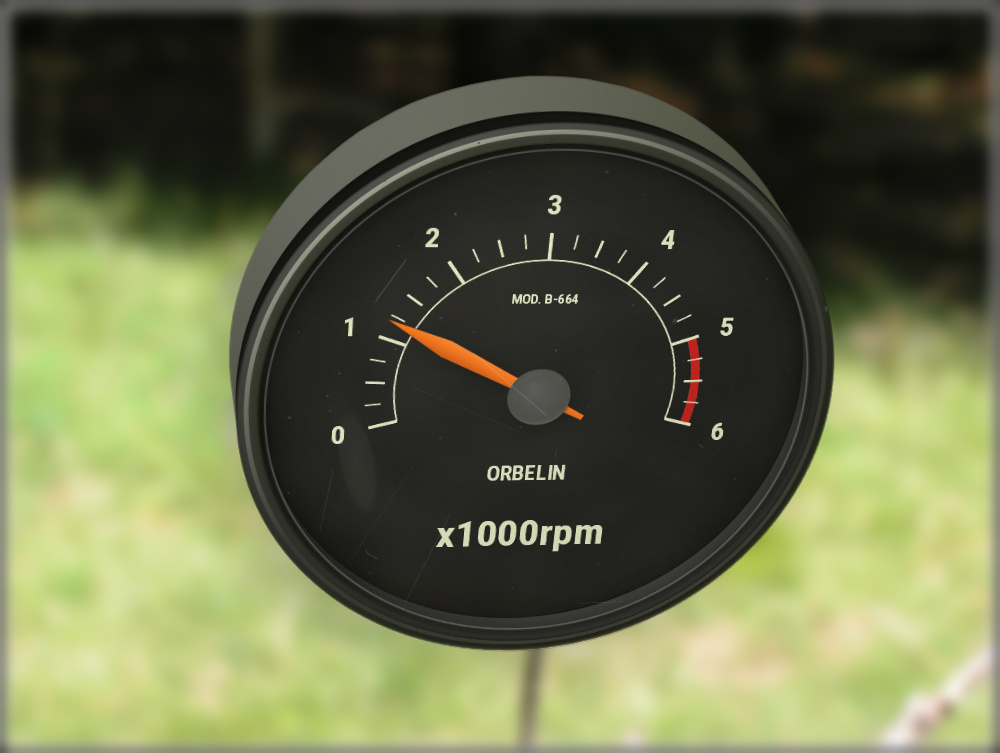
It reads 1250 rpm
